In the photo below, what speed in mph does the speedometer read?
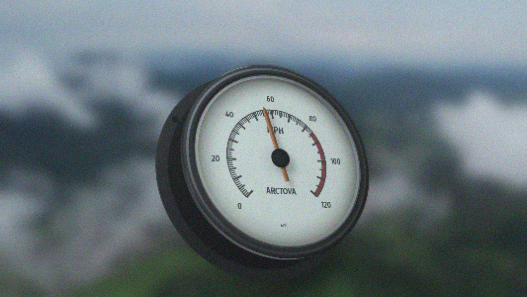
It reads 55 mph
